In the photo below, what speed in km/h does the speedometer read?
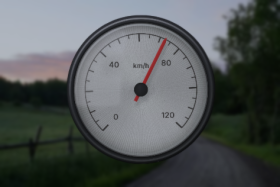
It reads 72.5 km/h
